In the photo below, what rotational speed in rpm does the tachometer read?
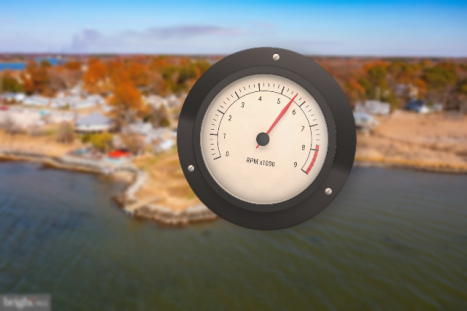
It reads 5600 rpm
